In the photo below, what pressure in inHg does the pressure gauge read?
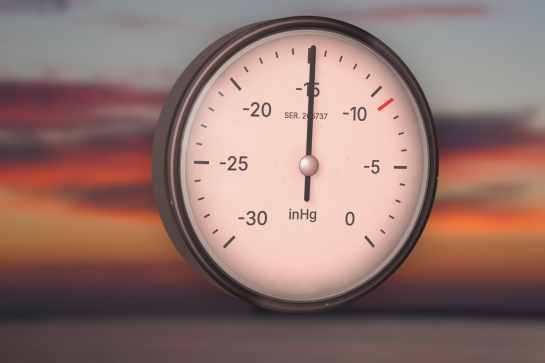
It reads -15 inHg
